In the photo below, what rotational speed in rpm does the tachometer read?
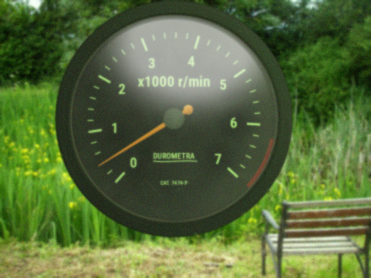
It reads 400 rpm
